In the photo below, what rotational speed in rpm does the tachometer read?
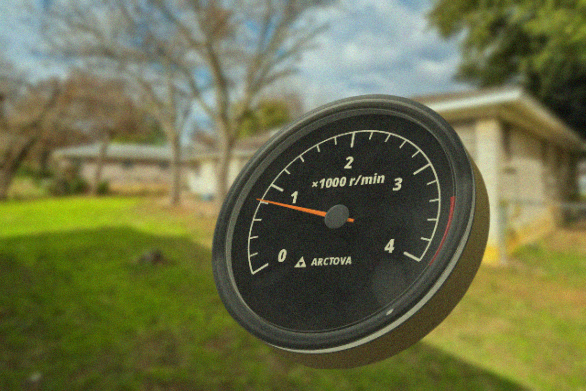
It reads 800 rpm
